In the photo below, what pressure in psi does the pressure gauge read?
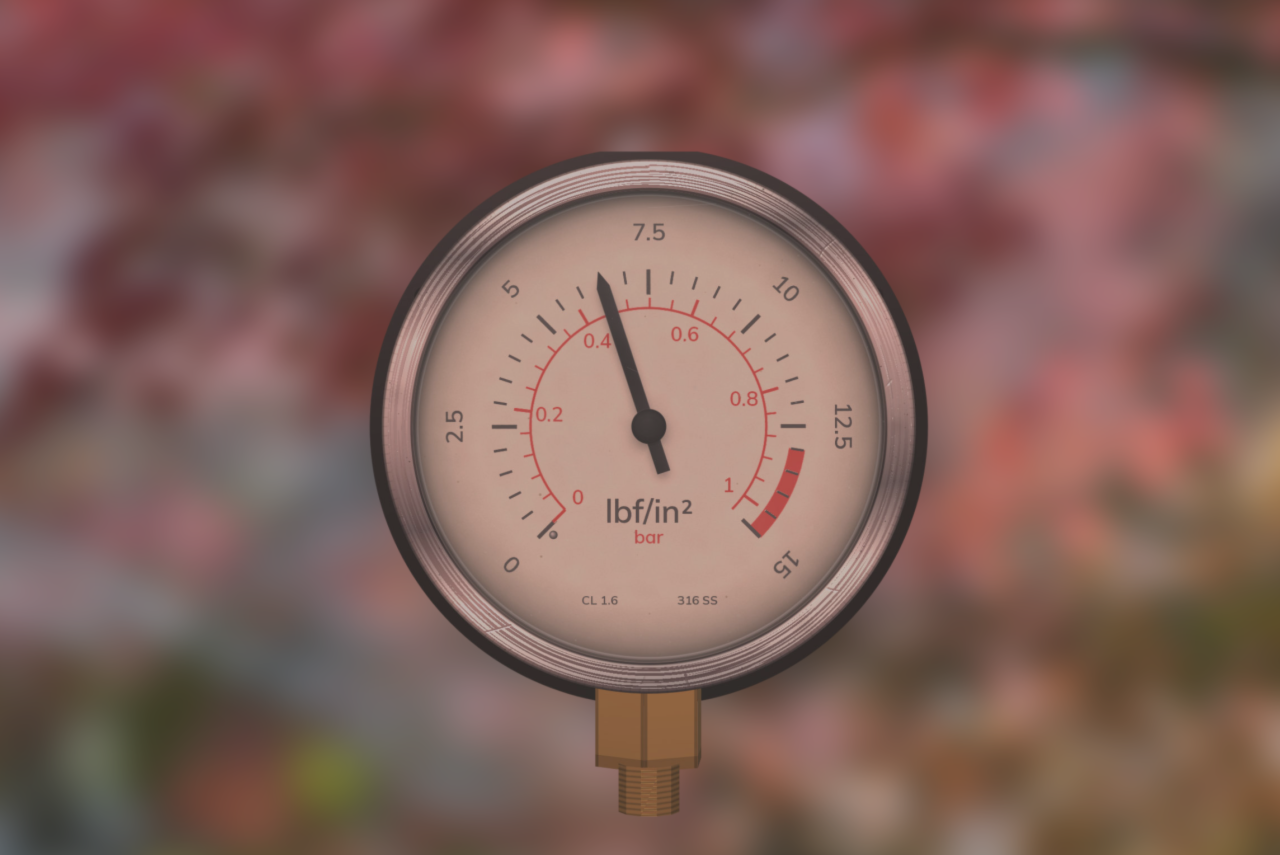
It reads 6.5 psi
